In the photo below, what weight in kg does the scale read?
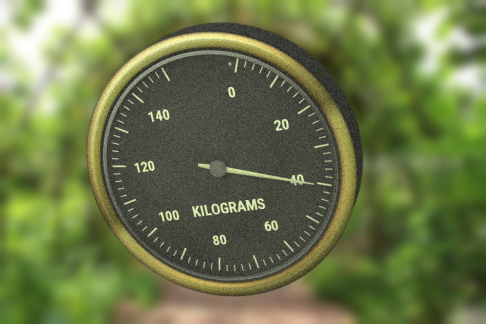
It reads 40 kg
